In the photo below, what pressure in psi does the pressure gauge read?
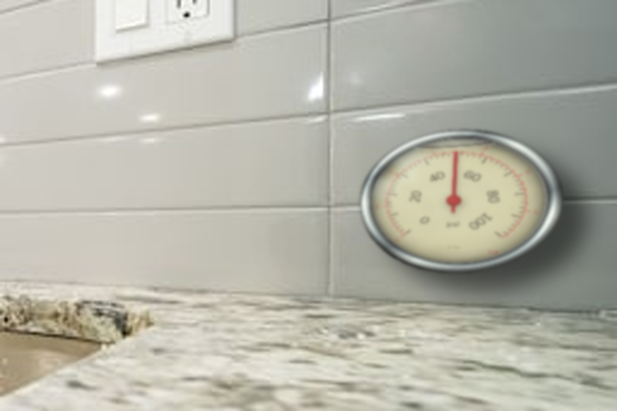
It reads 50 psi
